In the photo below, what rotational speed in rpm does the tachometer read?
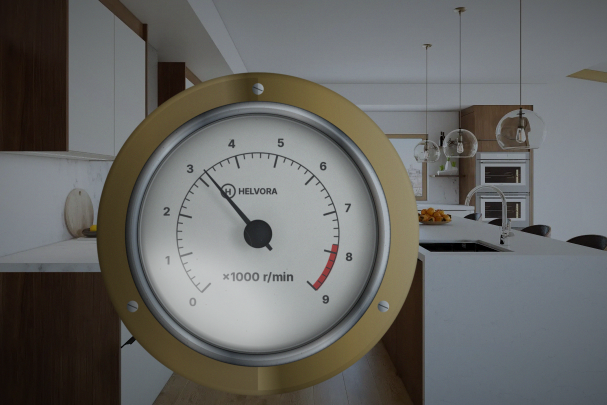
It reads 3200 rpm
